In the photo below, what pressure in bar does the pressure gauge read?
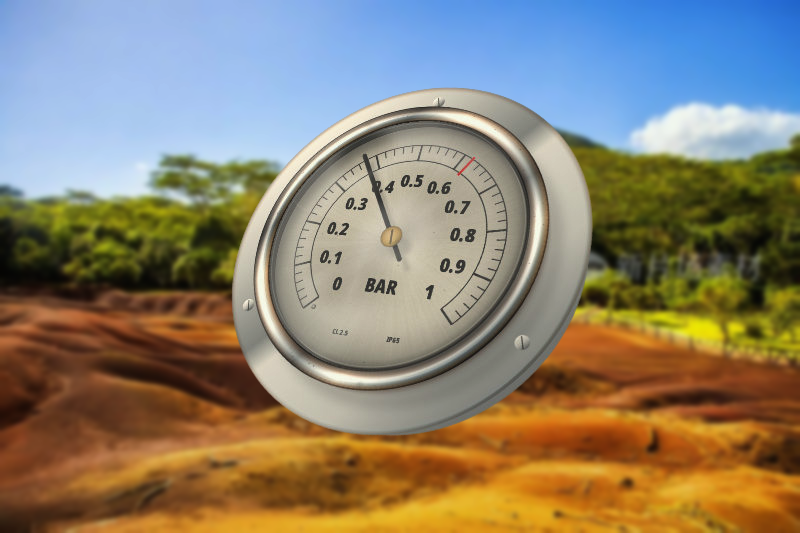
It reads 0.38 bar
